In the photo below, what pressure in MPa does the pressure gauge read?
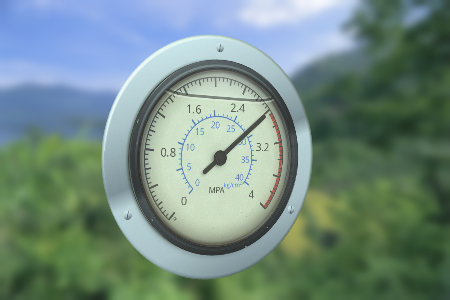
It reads 2.8 MPa
